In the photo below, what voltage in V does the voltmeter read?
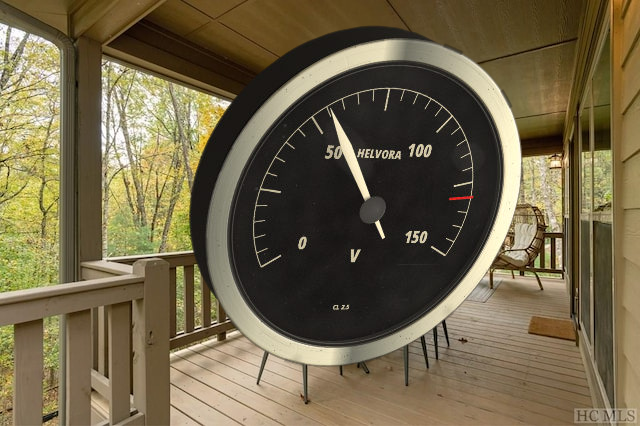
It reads 55 V
